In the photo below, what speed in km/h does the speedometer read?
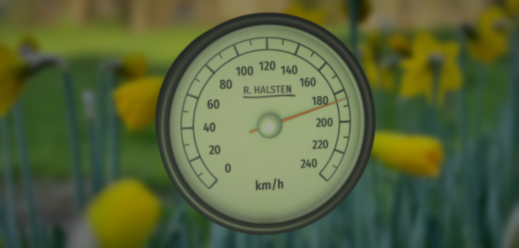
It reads 185 km/h
